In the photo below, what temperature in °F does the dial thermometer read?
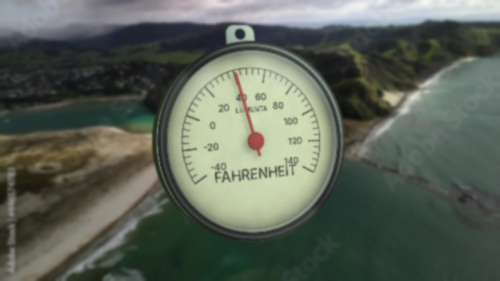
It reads 40 °F
